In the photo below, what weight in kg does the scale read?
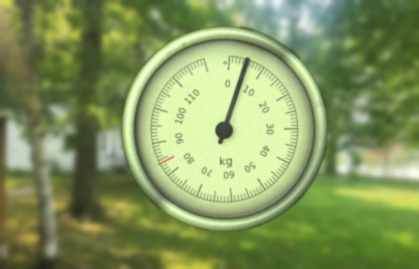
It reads 5 kg
